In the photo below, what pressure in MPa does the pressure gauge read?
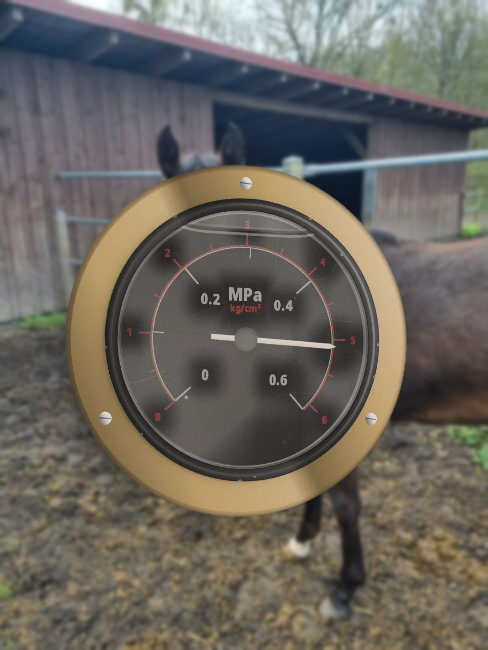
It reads 0.5 MPa
